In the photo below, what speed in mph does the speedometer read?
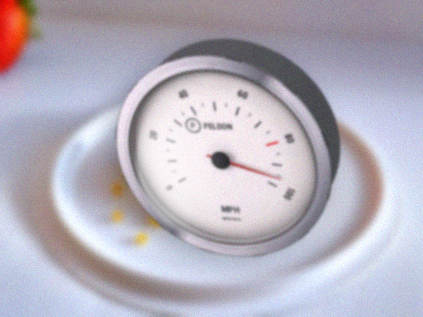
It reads 95 mph
